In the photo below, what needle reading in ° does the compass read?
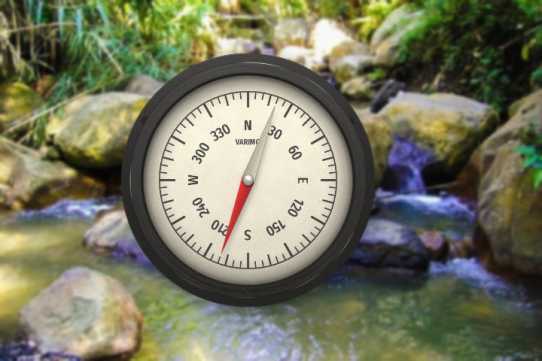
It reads 200 °
